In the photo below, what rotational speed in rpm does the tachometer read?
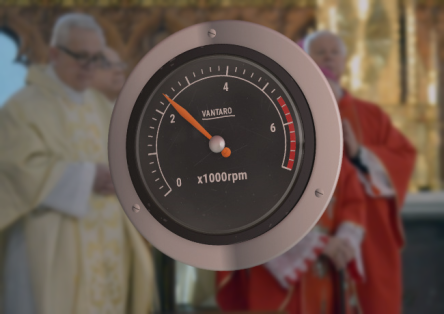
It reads 2400 rpm
